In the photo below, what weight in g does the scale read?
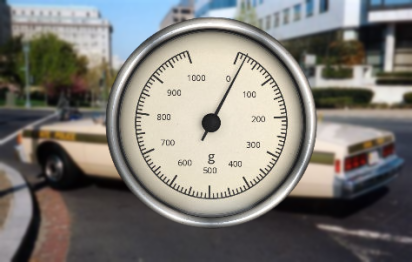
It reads 20 g
